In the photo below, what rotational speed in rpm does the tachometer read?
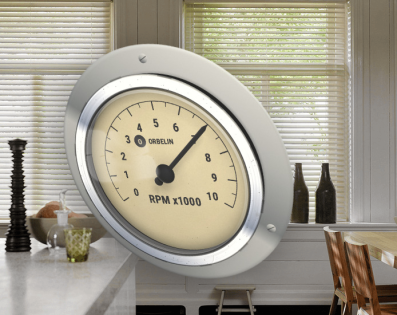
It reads 7000 rpm
